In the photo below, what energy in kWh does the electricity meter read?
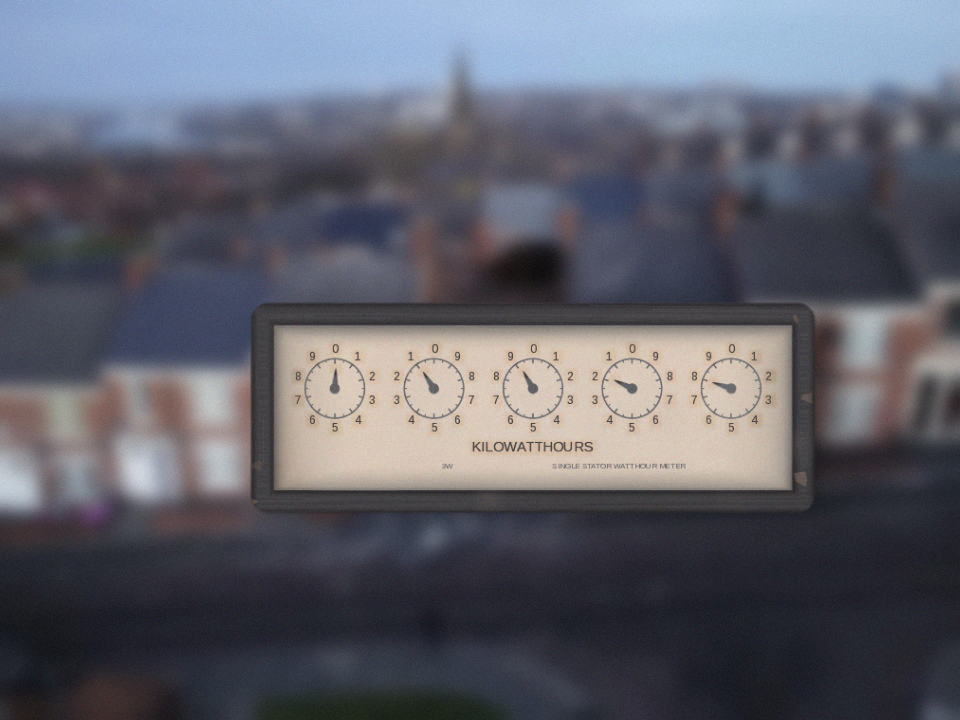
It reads 918 kWh
